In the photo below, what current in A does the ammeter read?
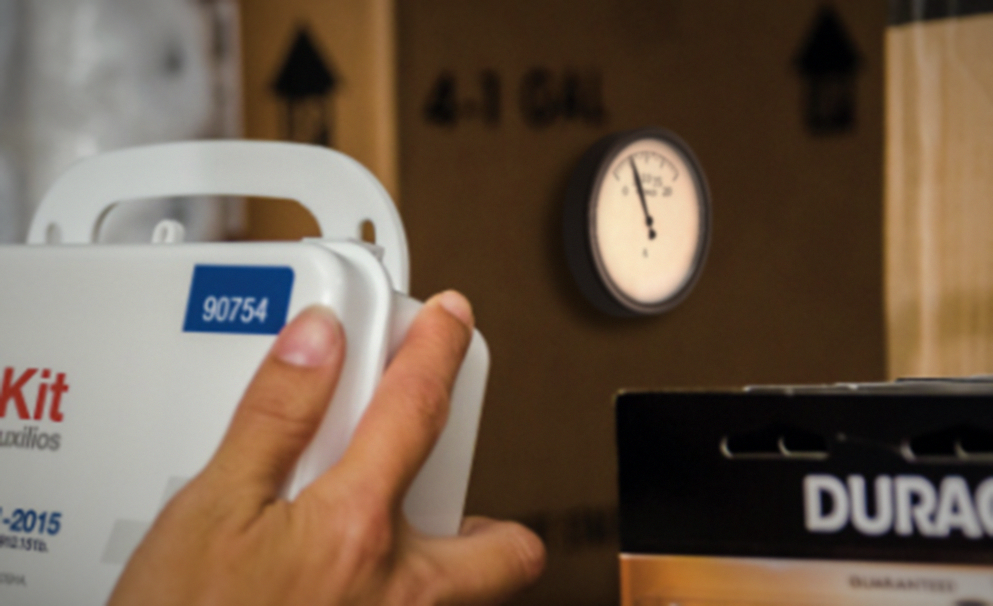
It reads 5 A
